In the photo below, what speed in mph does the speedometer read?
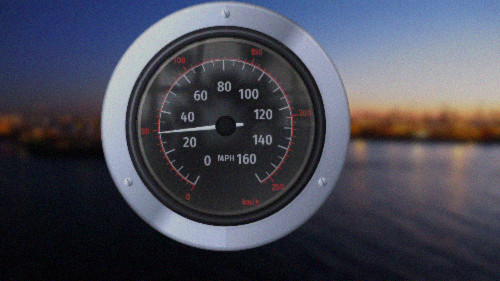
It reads 30 mph
